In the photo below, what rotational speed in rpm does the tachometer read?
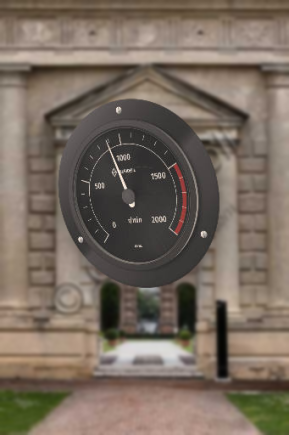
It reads 900 rpm
